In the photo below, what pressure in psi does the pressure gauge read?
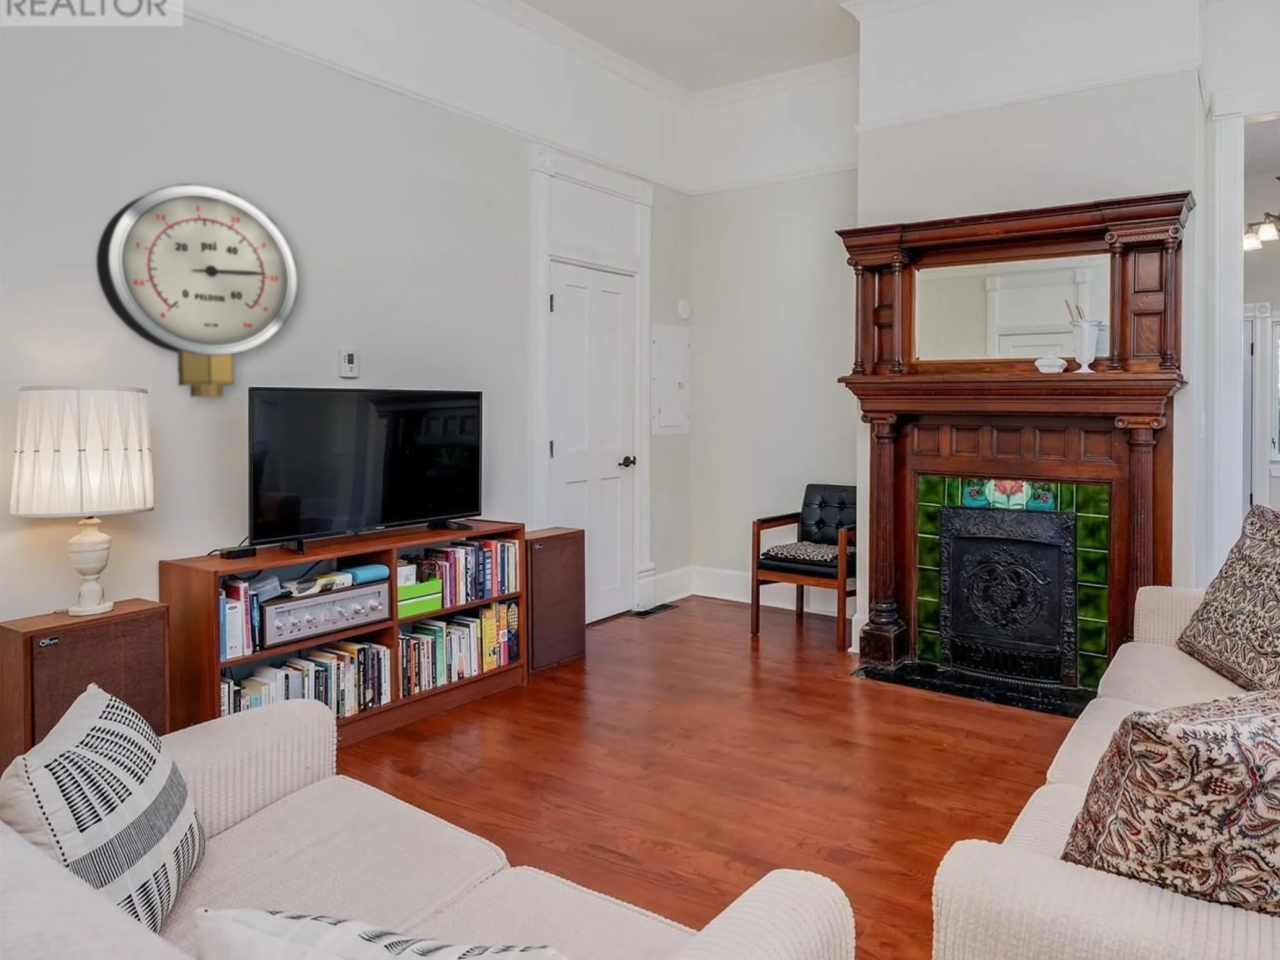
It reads 50 psi
